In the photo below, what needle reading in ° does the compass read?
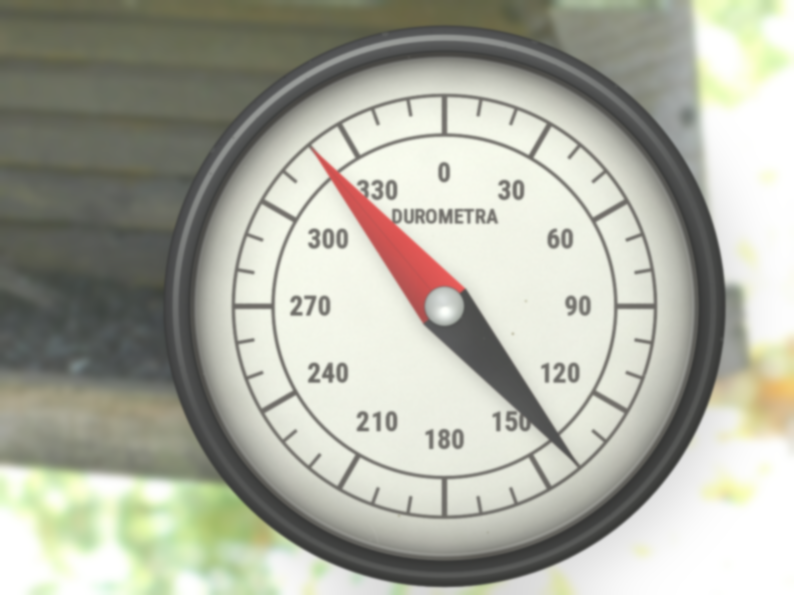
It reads 320 °
